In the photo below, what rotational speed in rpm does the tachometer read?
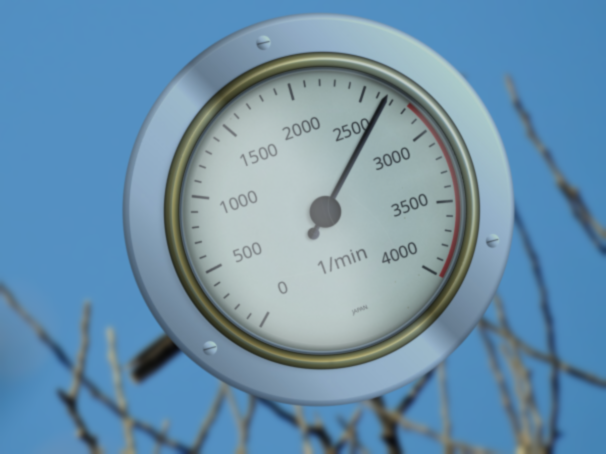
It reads 2650 rpm
